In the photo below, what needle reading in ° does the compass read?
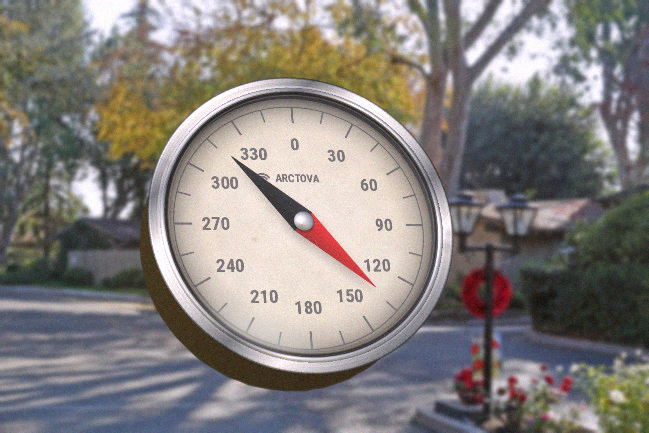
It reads 135 °
